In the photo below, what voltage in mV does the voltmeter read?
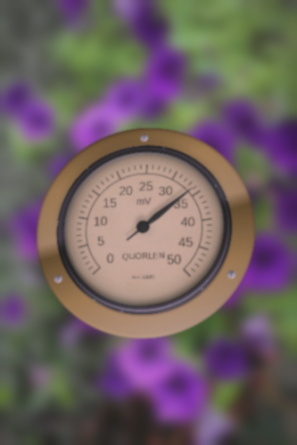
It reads 34 mV
